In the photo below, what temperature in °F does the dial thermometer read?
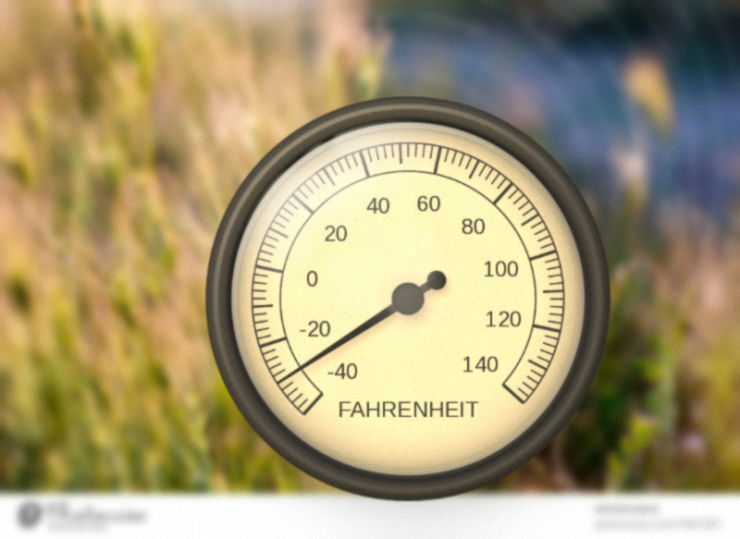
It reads -30 °F
